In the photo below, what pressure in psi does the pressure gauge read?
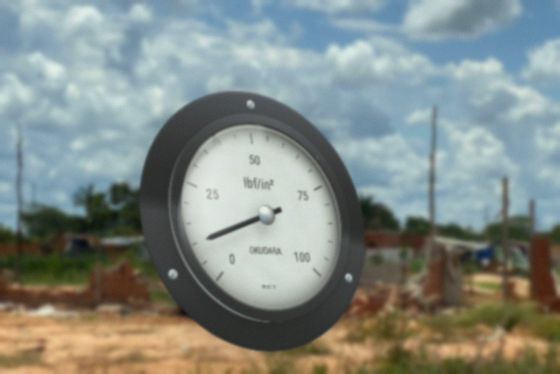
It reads 10 psi
